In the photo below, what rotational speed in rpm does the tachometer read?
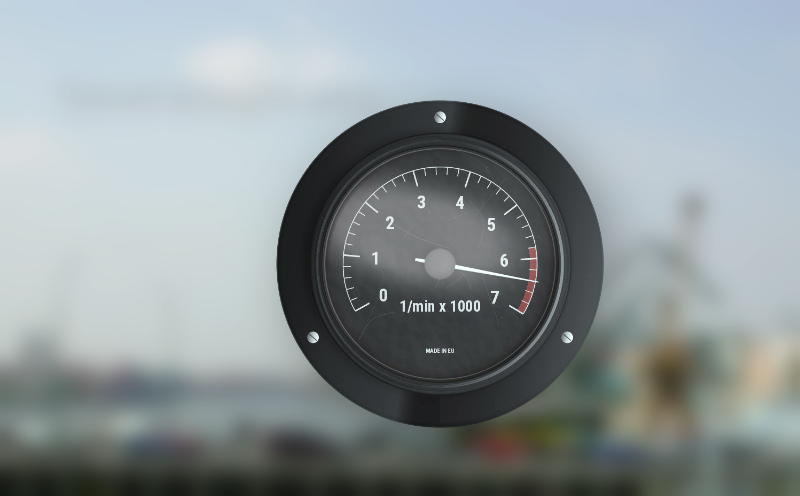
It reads 6400 rpm
